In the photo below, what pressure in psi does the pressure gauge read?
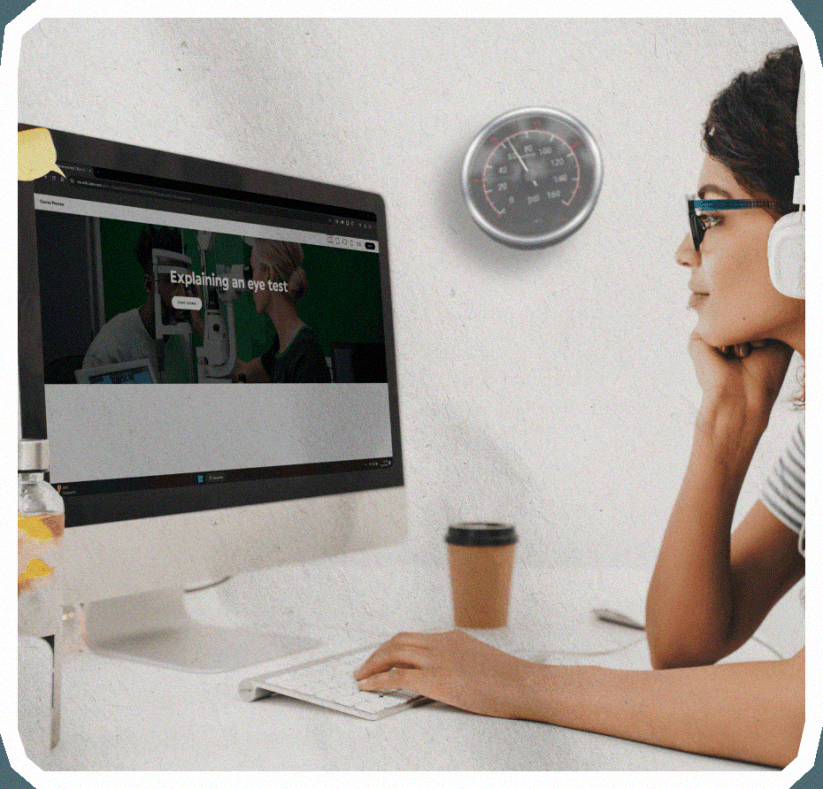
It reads 65 psi
